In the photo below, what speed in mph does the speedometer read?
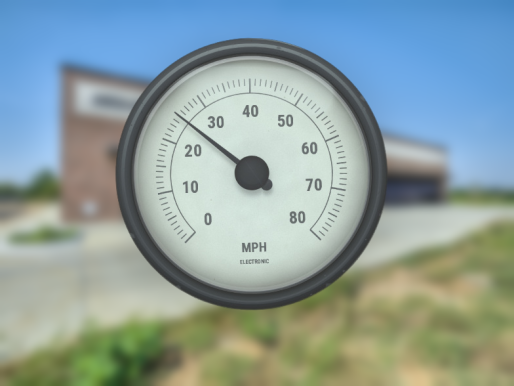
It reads 25 mph
